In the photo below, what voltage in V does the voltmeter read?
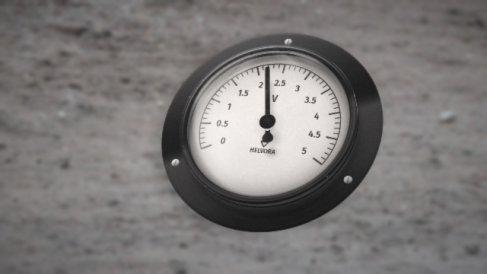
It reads 2.2 V
